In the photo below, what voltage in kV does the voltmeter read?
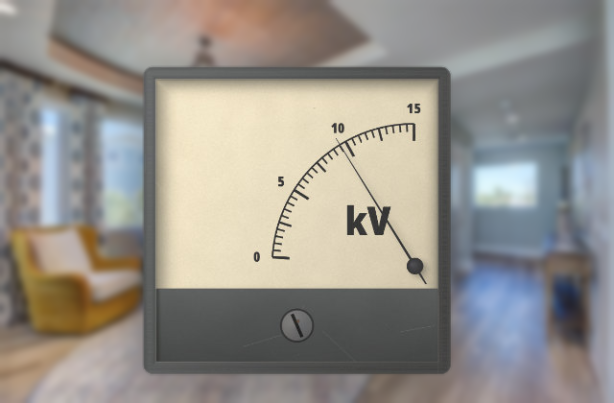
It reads 9.5 kV
